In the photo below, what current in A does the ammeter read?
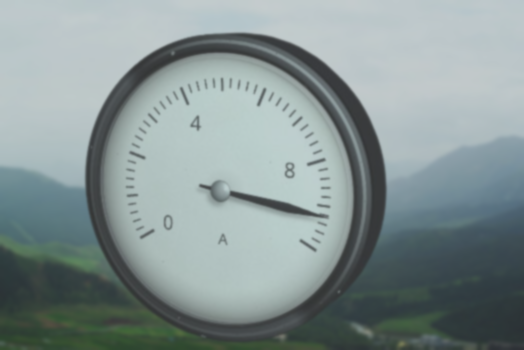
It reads 9.2 A
